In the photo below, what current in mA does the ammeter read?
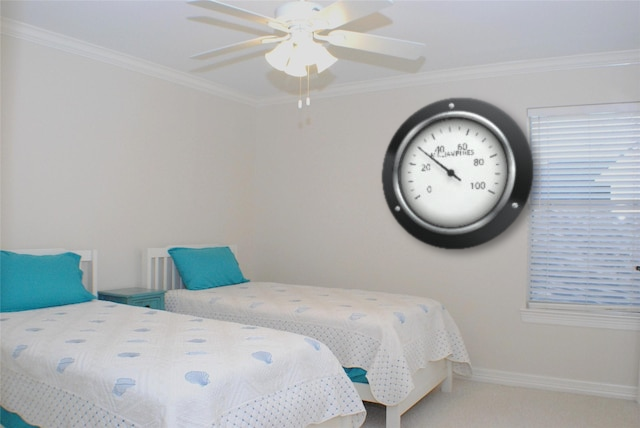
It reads 30 mA
